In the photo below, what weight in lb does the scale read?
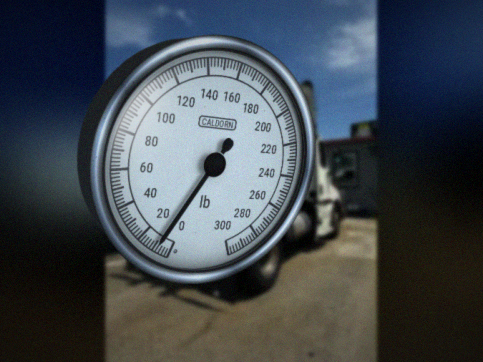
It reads 10 lb
